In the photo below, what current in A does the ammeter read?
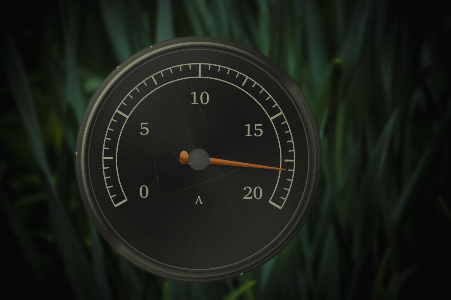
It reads 18 A
